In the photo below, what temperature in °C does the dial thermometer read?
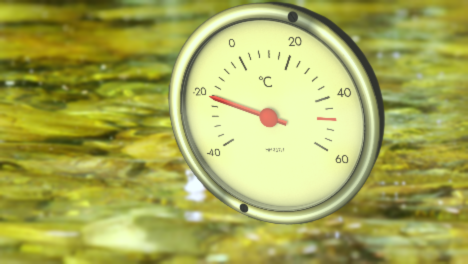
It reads -20 °C
